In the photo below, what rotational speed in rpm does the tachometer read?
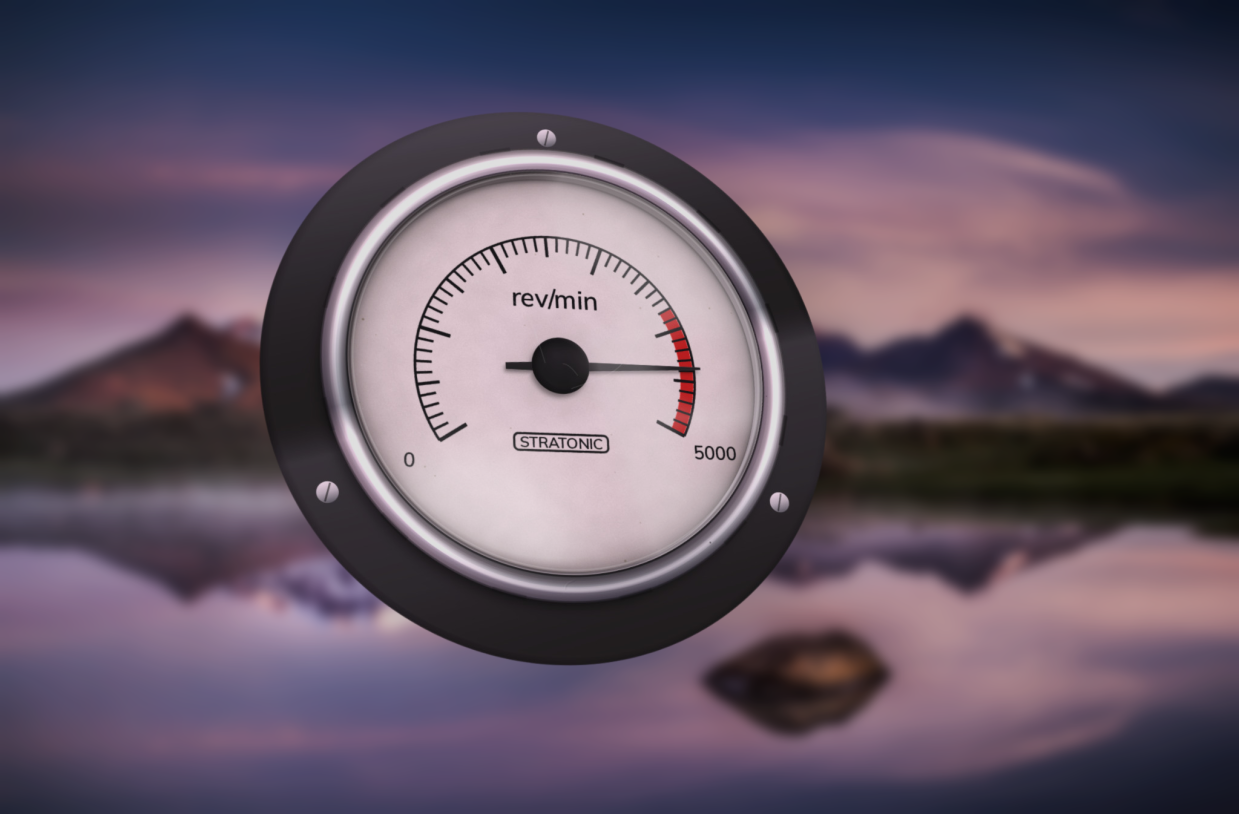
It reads 4400 rpm
